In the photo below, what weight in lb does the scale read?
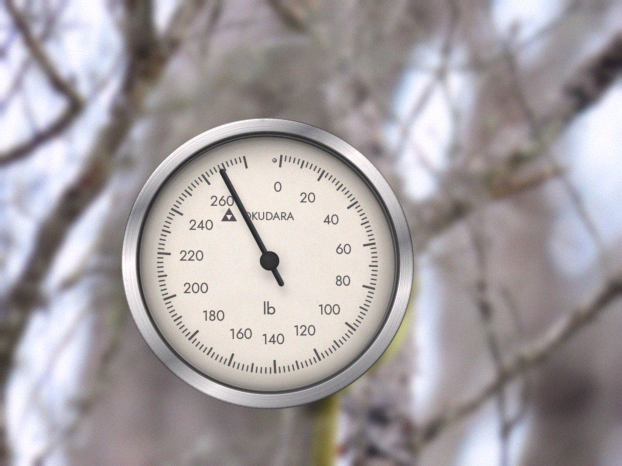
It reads 268 lb
